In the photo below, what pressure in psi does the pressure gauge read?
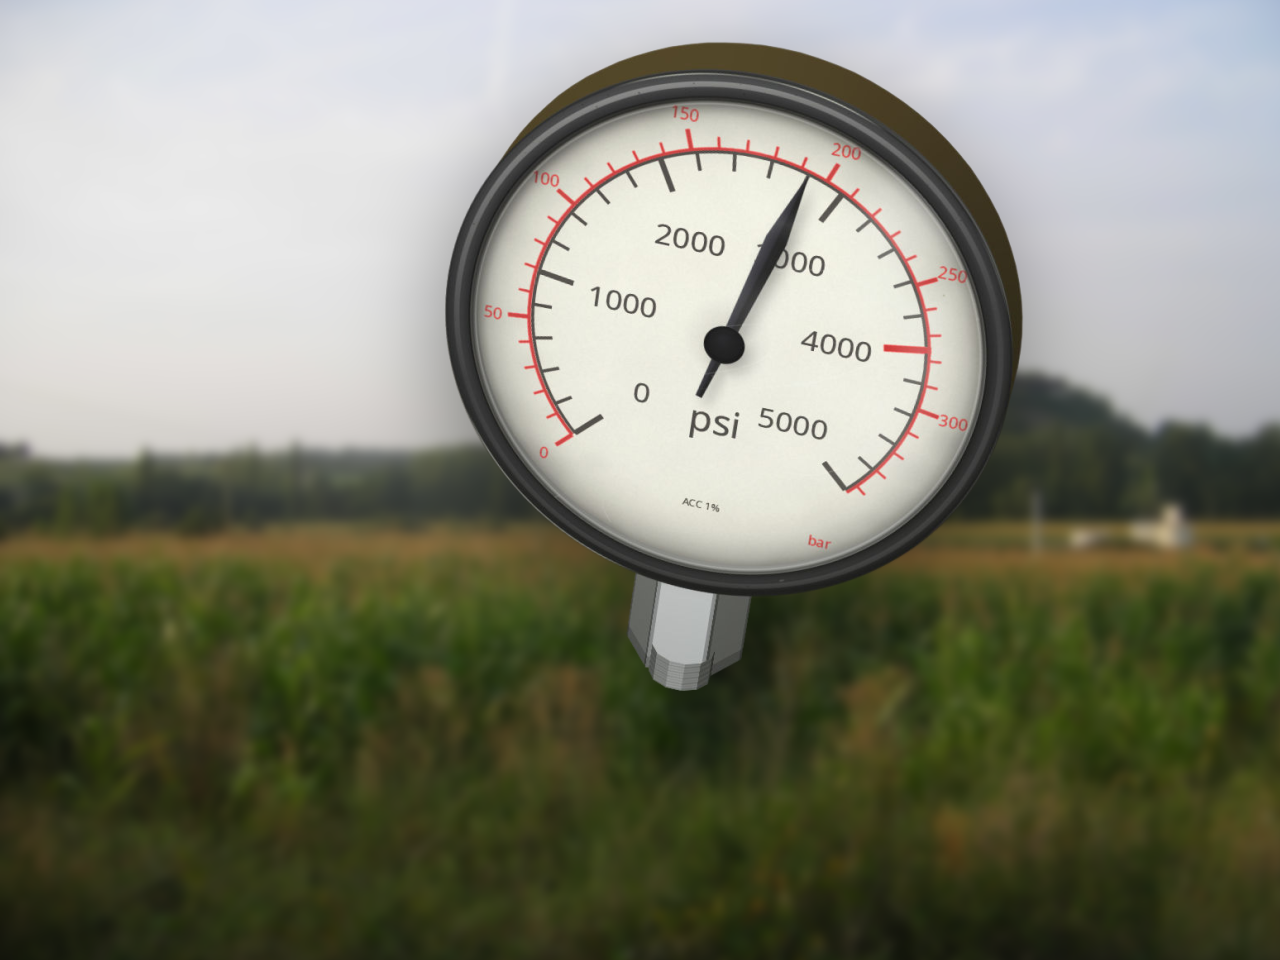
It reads 2800 psi
